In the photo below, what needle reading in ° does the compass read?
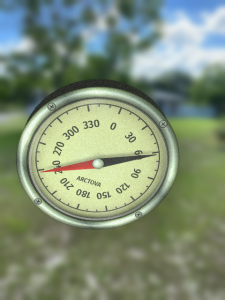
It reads 240 °
